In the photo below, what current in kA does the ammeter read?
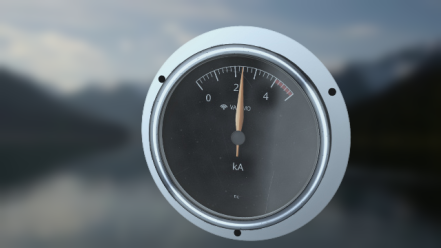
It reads 2.4 kA
